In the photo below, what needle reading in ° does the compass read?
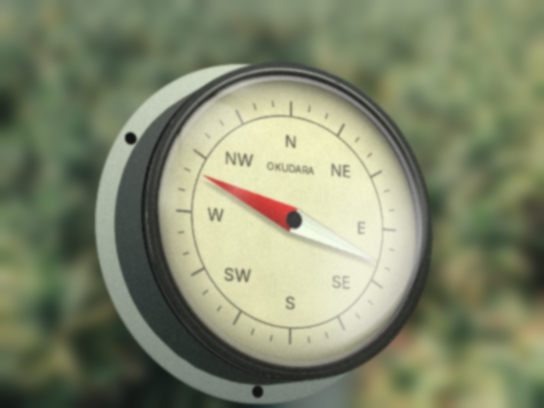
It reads 290 °
